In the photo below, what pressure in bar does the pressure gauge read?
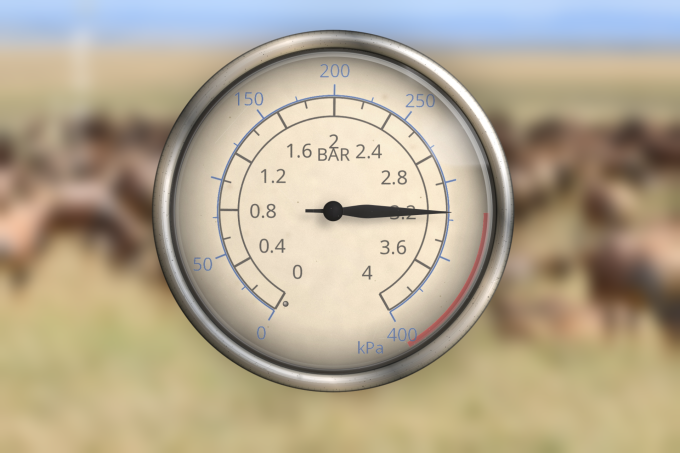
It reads 3.2 bar
